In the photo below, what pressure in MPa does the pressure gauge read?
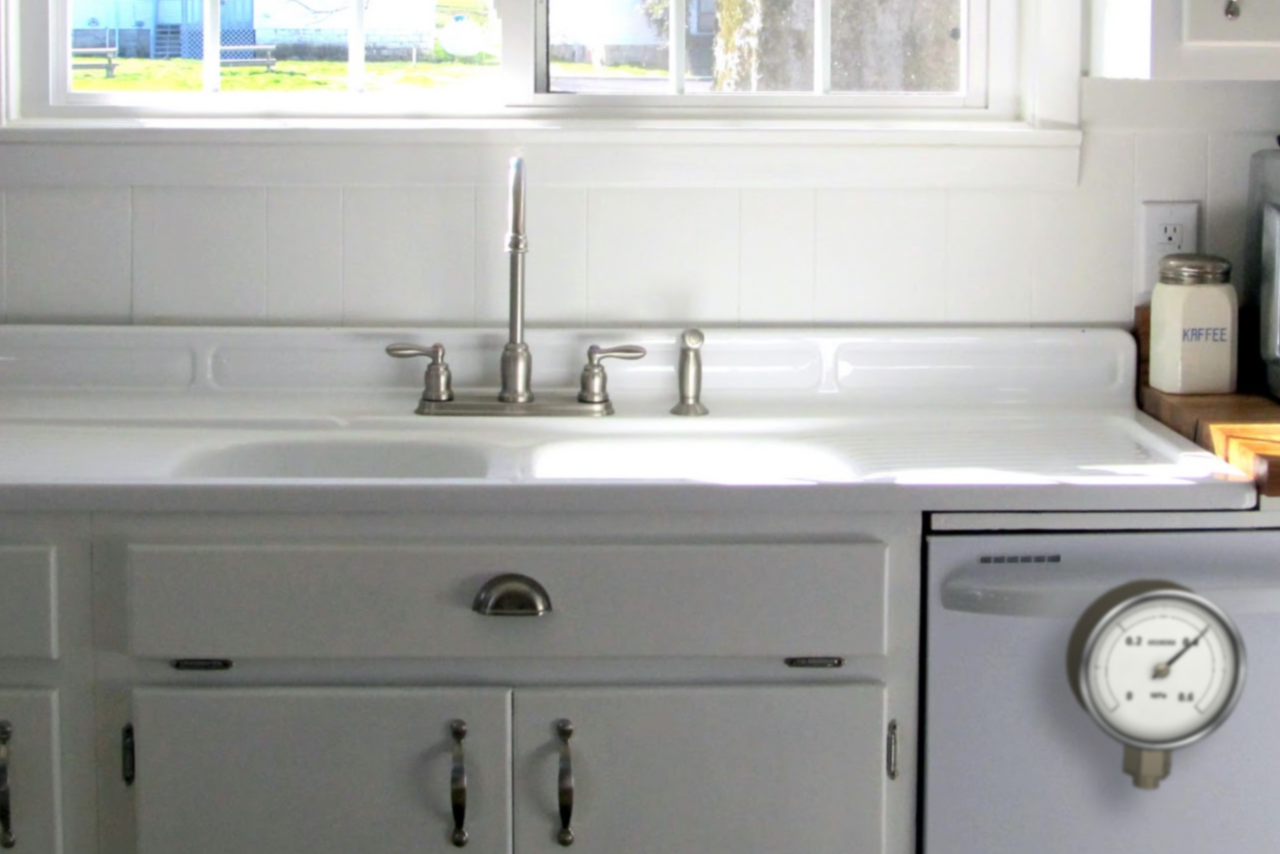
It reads 0.4 MPa
